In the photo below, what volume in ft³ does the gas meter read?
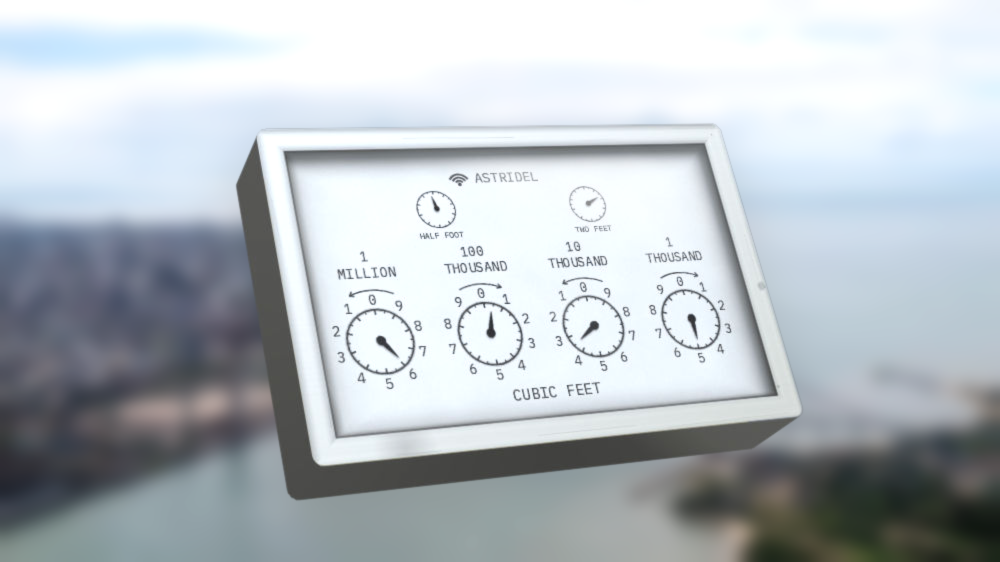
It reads 603500 ft³
